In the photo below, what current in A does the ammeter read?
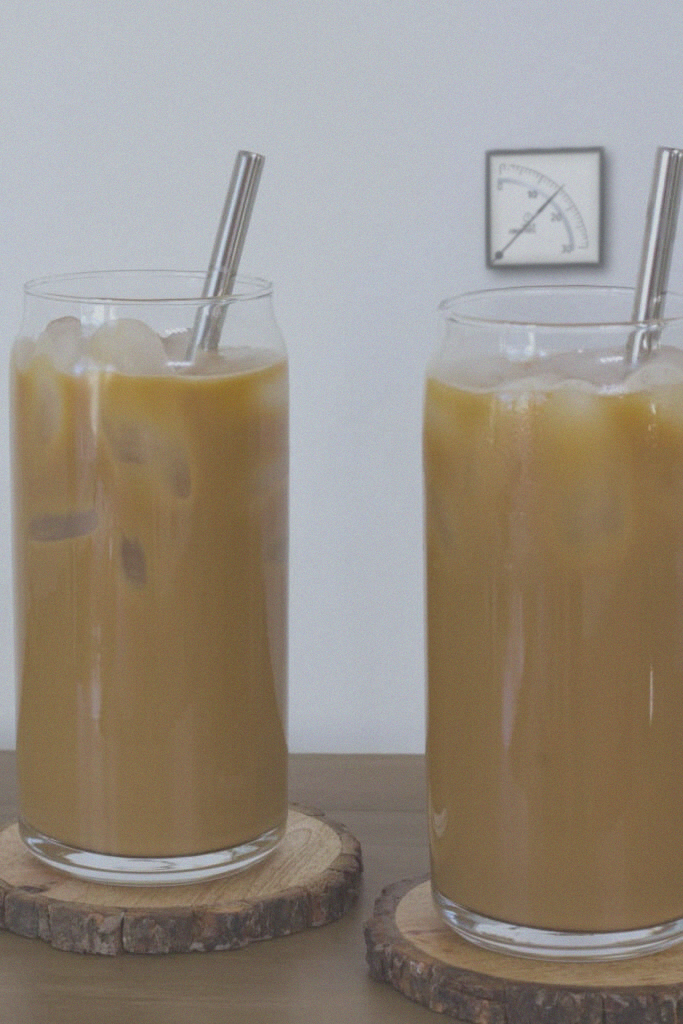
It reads 15 A
